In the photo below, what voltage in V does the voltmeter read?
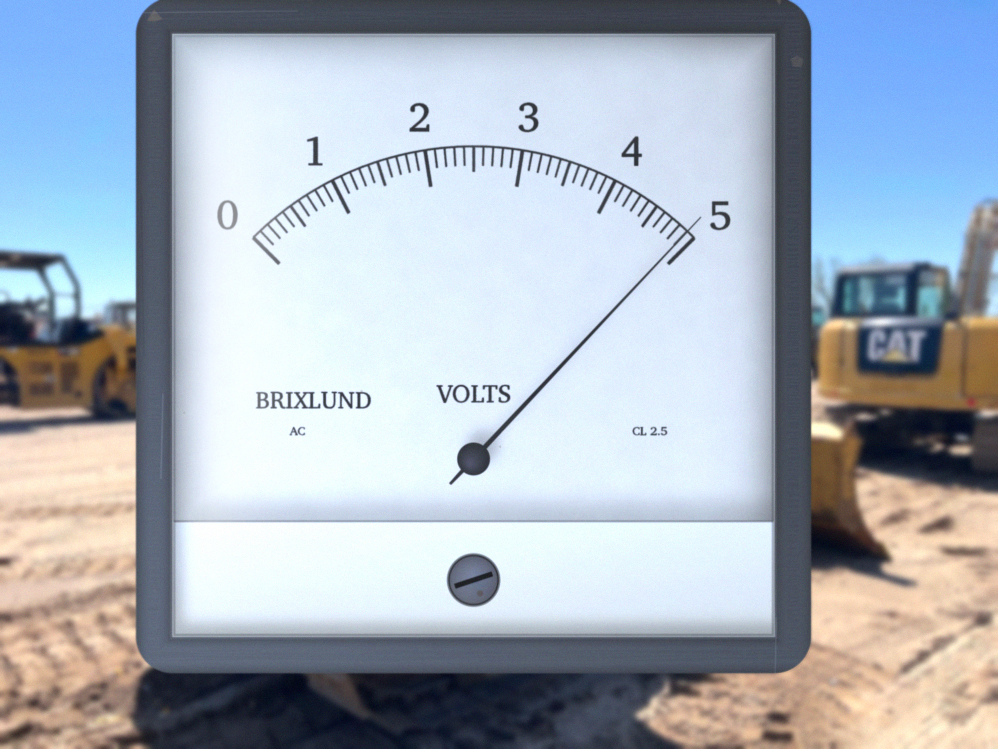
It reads 4.9 V
